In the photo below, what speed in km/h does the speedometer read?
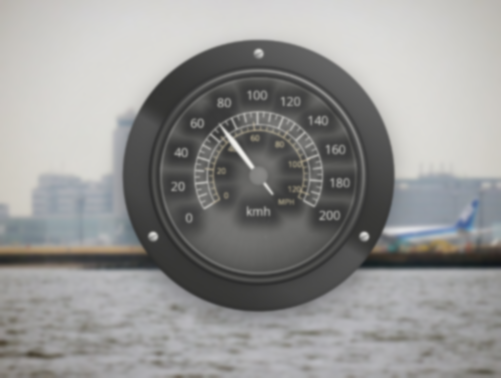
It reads 70 km/h
